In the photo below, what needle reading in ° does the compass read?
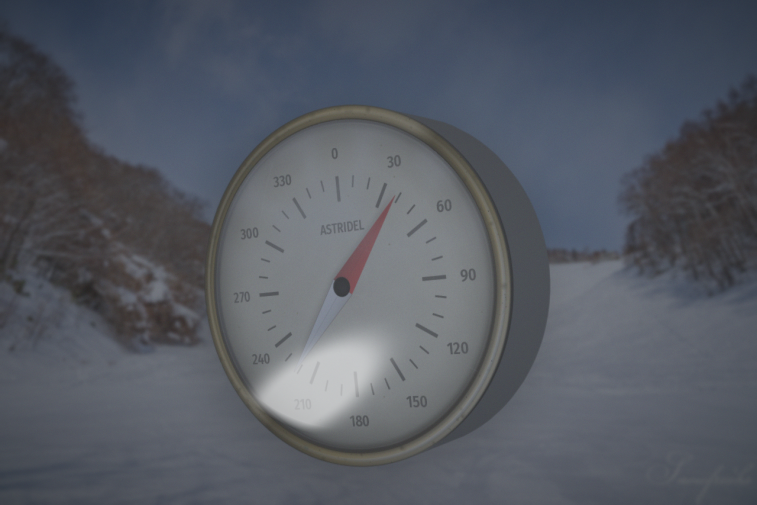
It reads 40 °
